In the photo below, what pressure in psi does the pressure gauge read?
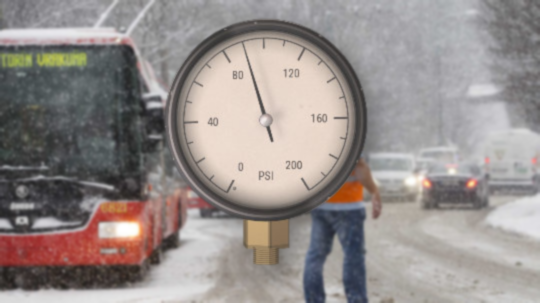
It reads 90 psi
